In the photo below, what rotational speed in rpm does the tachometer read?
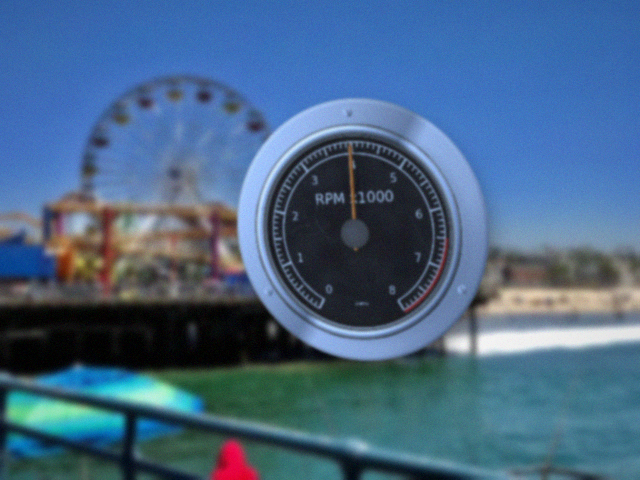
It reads 4000 rpm
